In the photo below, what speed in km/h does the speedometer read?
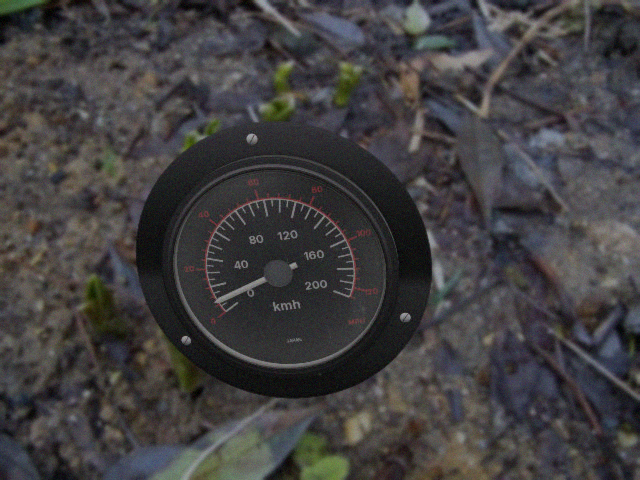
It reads 10 km/h
